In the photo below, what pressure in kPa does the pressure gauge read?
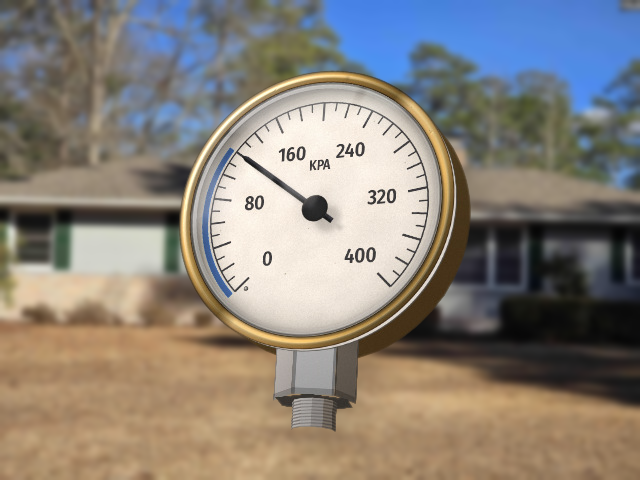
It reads 120 kPa
